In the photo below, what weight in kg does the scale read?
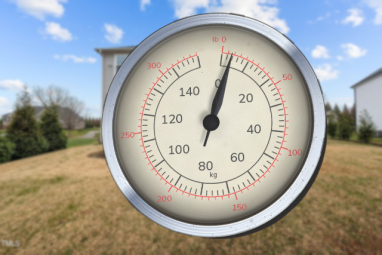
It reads 4 kg
